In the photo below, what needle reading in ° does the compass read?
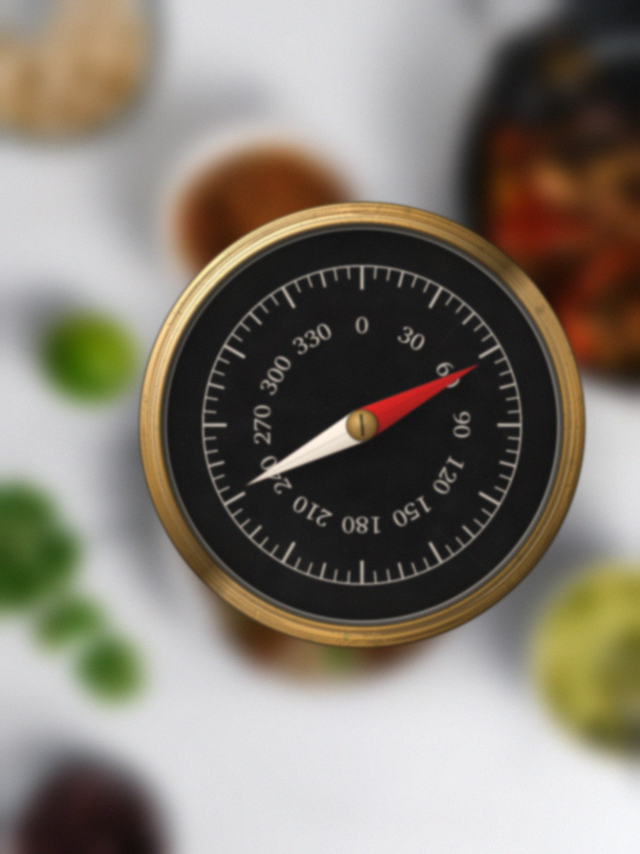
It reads 62.5 °
